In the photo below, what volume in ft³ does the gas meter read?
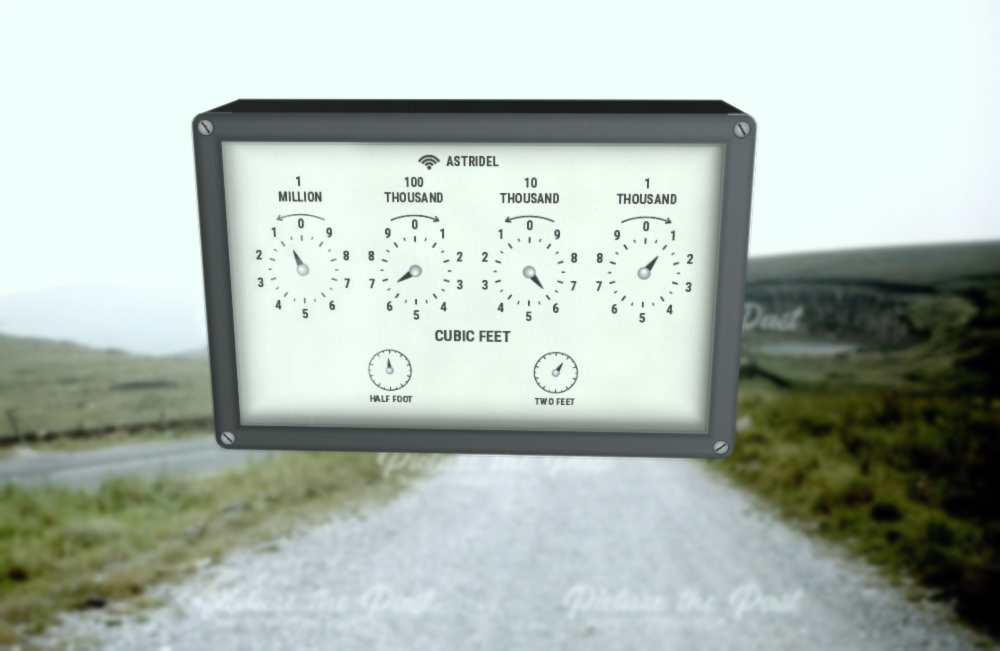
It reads 66100 ft³
